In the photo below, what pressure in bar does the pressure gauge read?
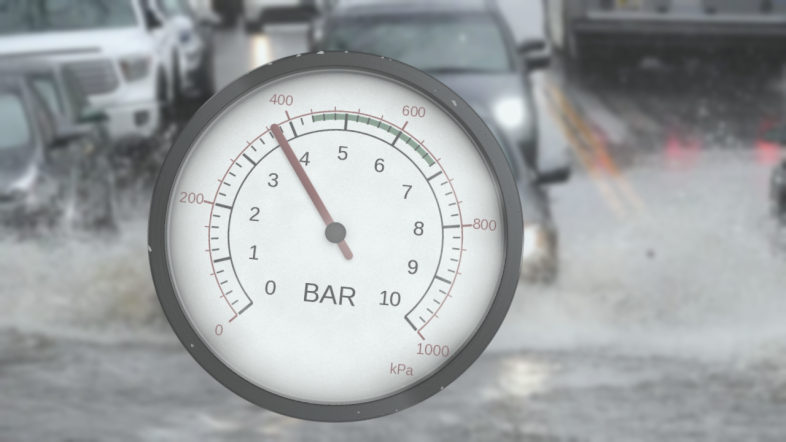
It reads 3.7 bar
